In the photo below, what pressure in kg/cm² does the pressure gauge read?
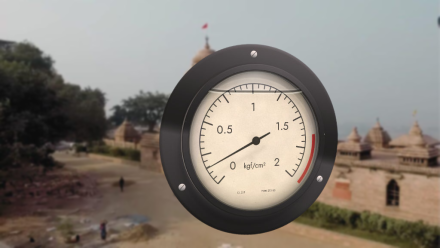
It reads 0.15 kg/cm²
